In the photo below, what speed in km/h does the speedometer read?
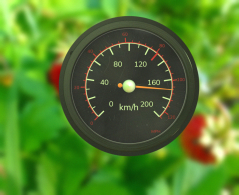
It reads 170 km/h
